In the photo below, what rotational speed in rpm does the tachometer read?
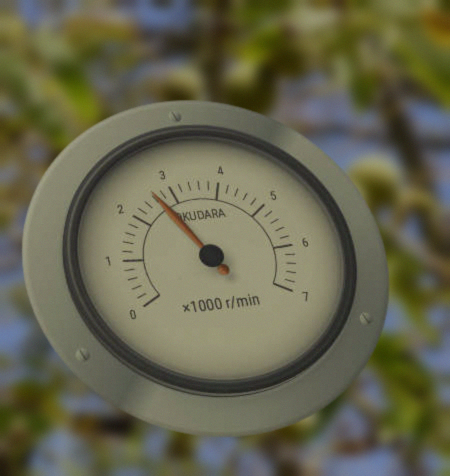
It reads 2600 rpm
